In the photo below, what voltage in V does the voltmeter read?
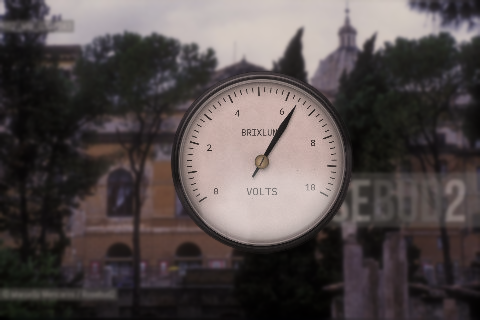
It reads 6.4 V
